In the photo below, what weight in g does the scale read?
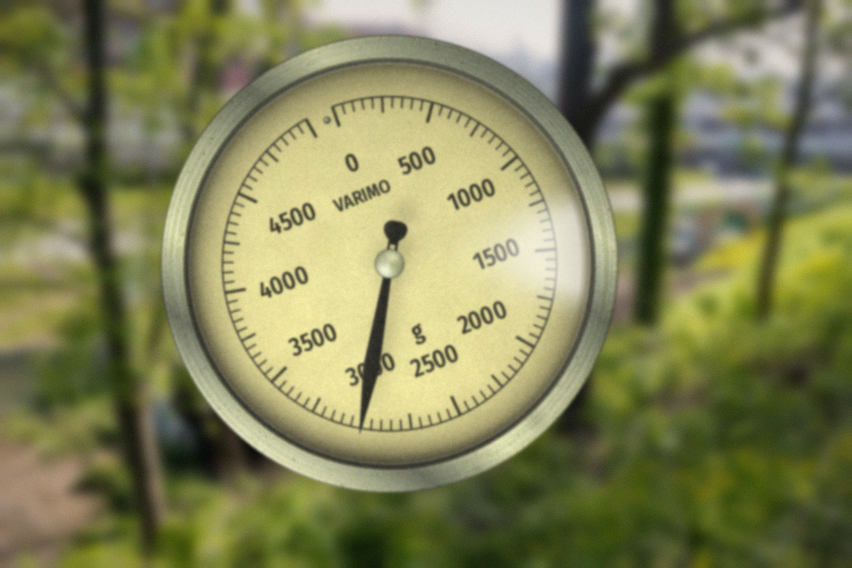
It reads 3000 g
